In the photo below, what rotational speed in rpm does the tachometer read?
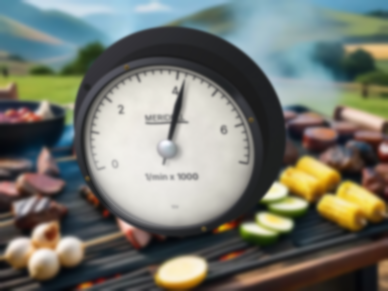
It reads 4200 rpm
